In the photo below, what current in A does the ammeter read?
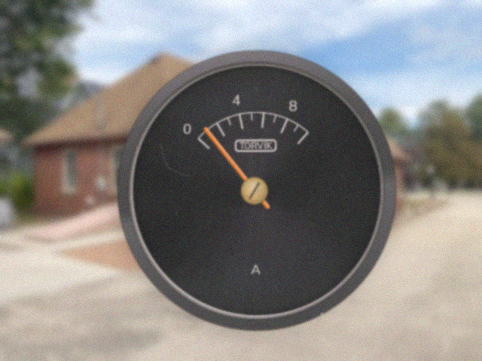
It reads 1 A
